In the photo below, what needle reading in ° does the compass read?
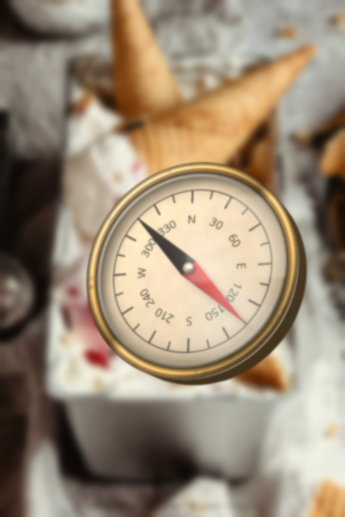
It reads 135 °
